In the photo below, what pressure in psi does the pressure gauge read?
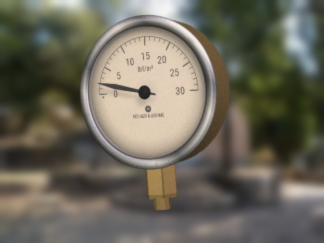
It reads 2 psi
